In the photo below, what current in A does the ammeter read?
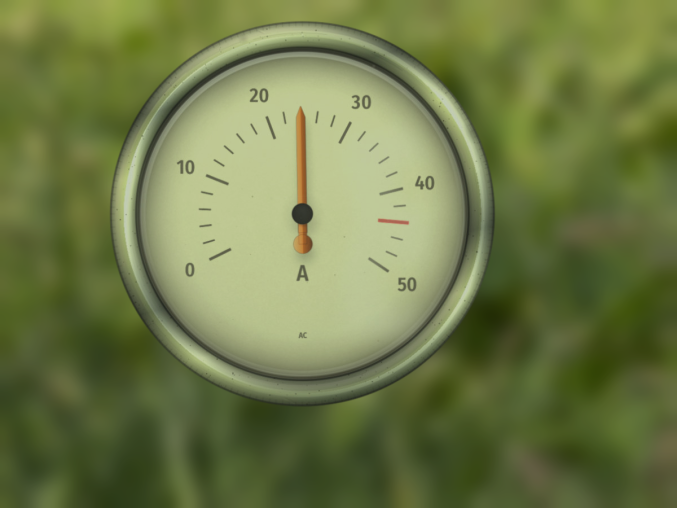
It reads 24 A
